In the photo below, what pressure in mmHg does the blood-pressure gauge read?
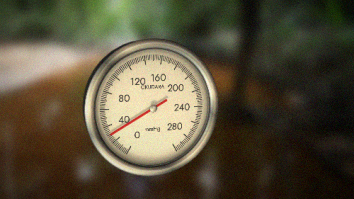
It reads 30 mmHg
